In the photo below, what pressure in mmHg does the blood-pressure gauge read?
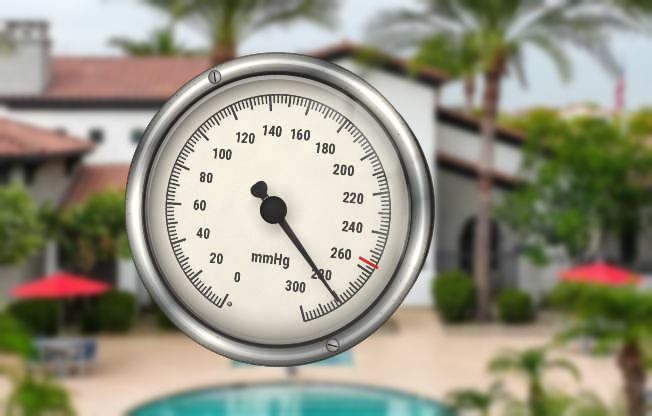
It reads 280 mmHg
